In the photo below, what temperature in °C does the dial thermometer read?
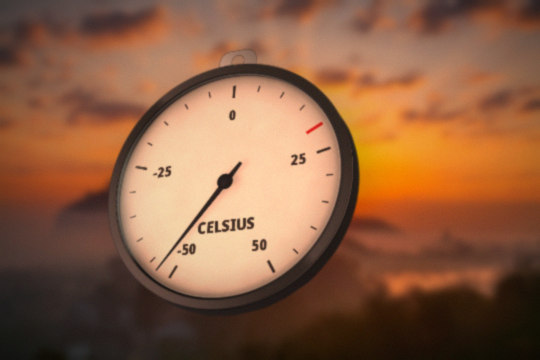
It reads -47.5 °C
